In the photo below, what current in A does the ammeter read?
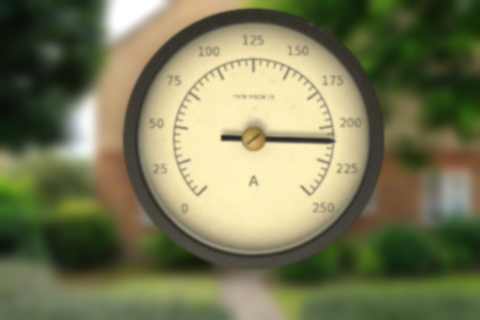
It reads 210 A
